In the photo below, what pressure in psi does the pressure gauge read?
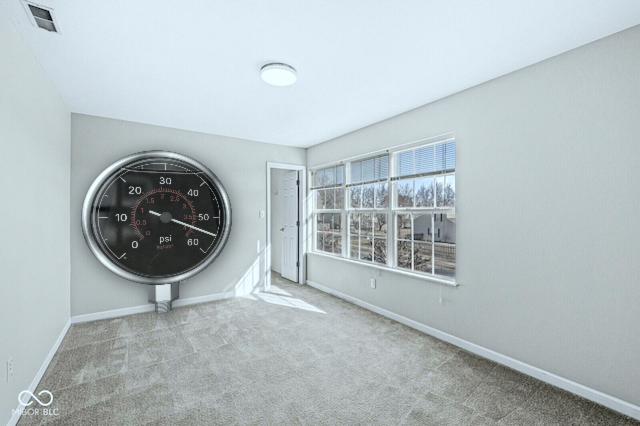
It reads 55 psi
